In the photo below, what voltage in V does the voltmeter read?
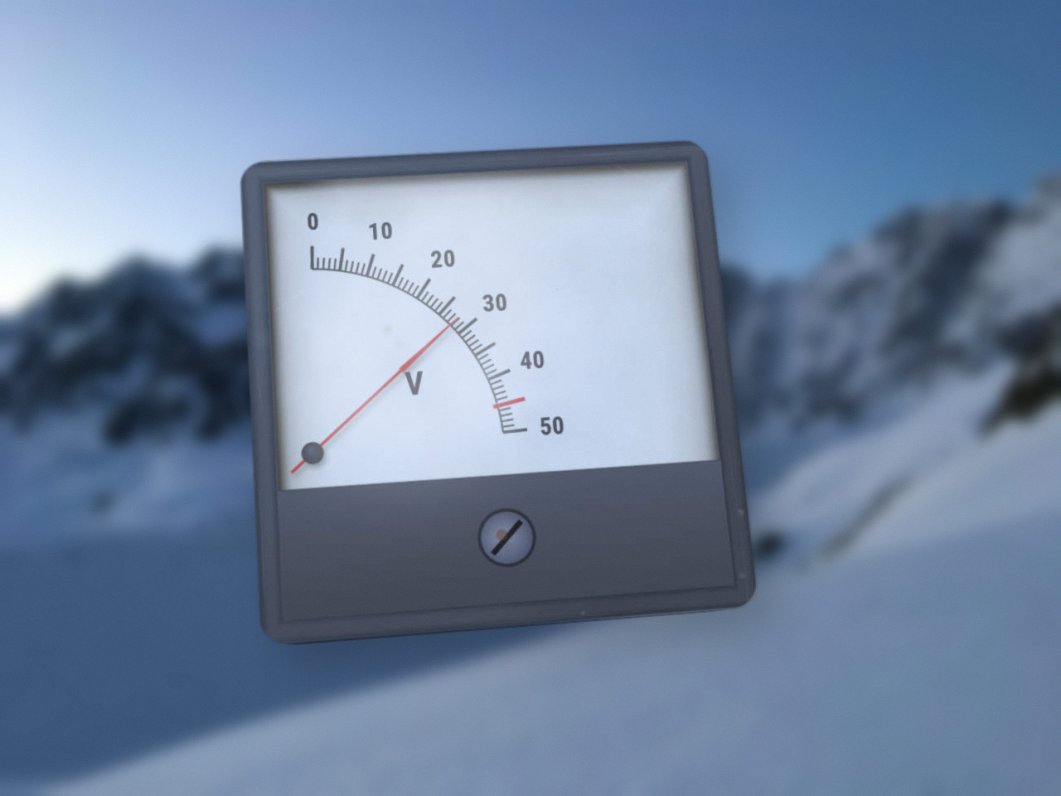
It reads 28 V
